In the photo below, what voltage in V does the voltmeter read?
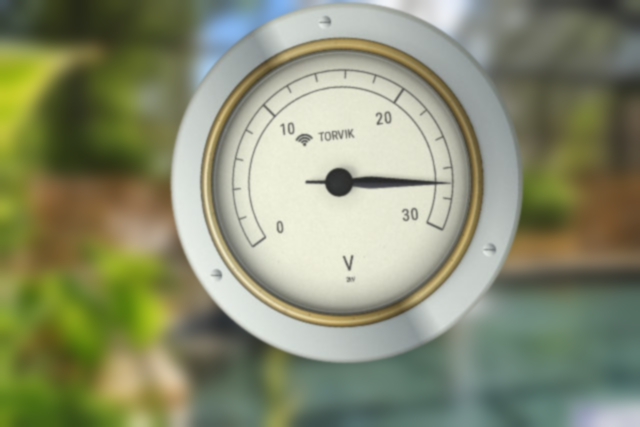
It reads 27 V
